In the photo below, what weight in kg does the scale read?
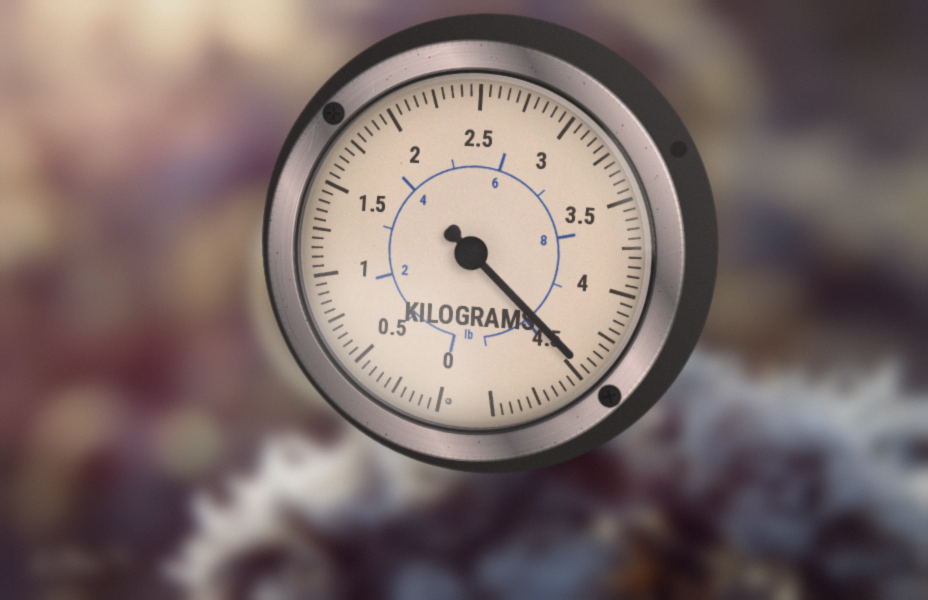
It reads 4.45 kg
